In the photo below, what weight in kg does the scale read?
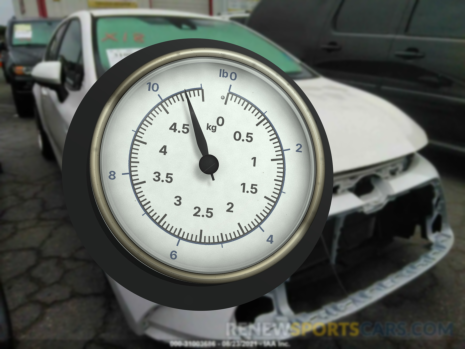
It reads 4.8 kg
